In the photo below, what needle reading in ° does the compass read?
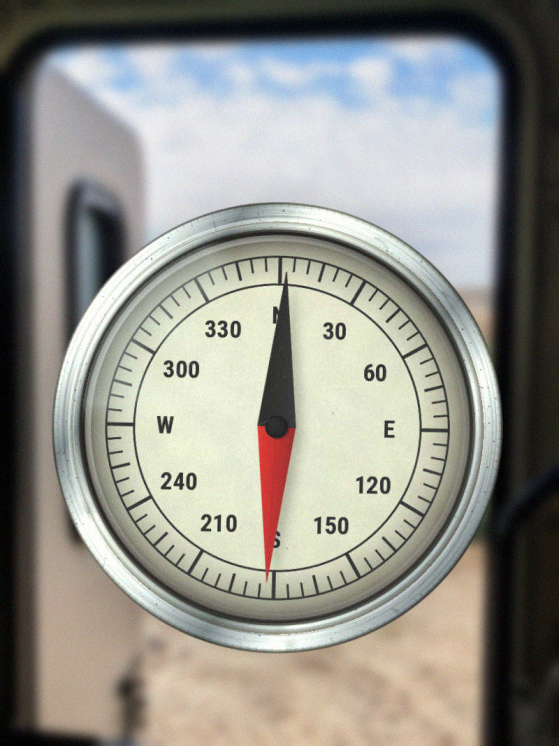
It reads 182.5 °
